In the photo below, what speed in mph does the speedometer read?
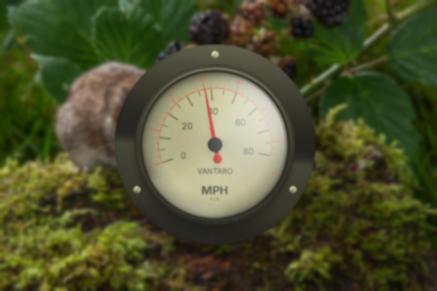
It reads 37.5 mph
